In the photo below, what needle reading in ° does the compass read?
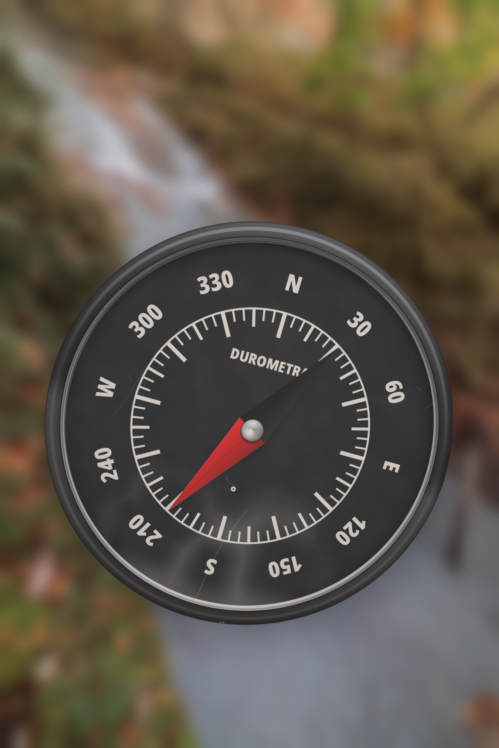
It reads 210 °
